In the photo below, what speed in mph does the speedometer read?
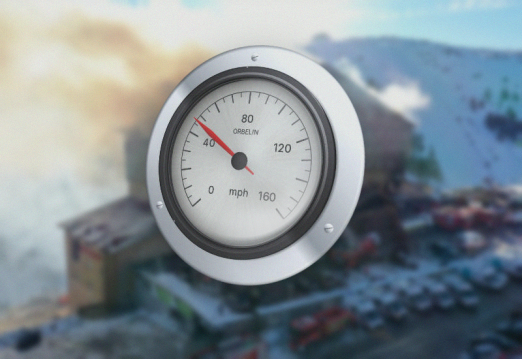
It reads 47.5 mph
